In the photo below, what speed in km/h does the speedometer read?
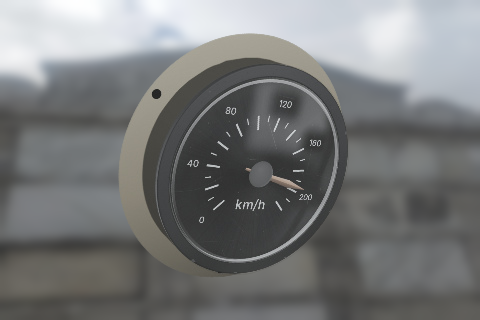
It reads 195 km/h
